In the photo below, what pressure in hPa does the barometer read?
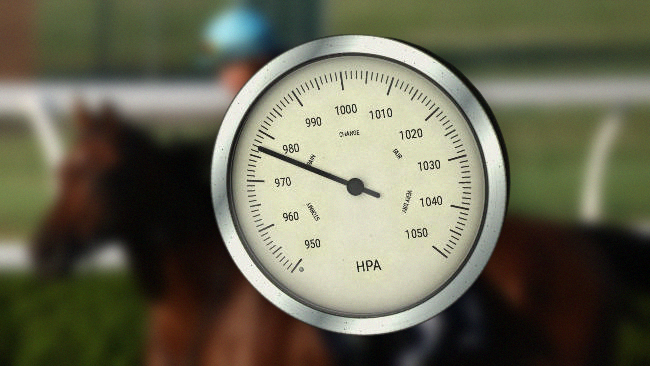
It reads 977 hPa
